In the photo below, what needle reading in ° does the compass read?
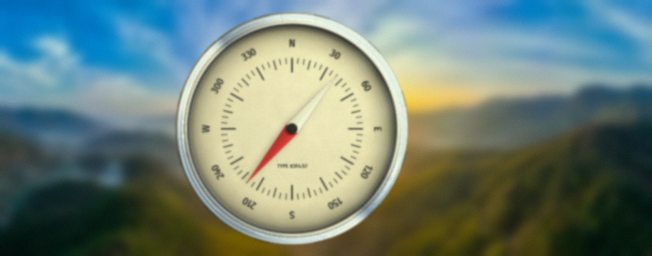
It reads 220 °
